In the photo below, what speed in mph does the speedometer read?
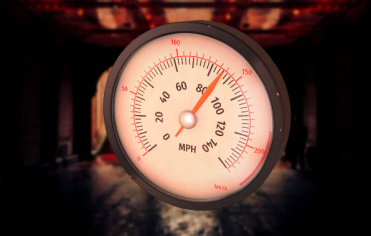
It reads 86 mph
